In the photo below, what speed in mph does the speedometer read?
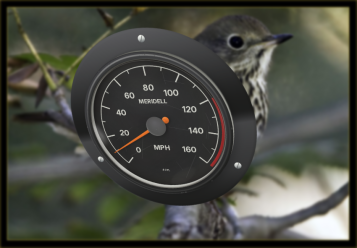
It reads 10 mph
